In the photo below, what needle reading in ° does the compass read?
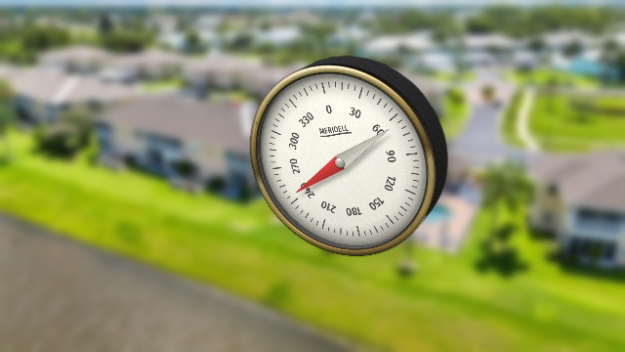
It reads 245 °
